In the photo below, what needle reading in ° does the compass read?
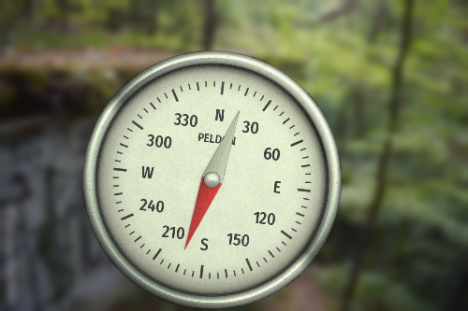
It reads 195 °
